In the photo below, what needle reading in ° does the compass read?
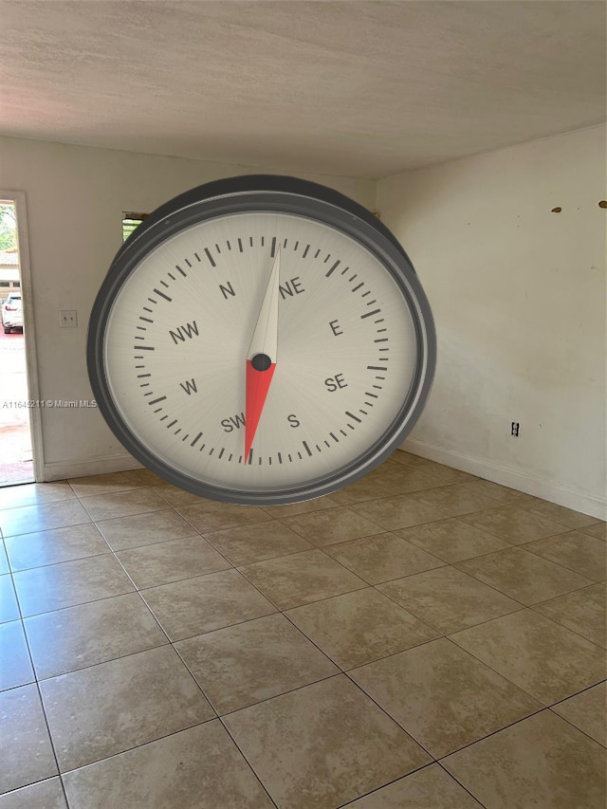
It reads 212.5 °
